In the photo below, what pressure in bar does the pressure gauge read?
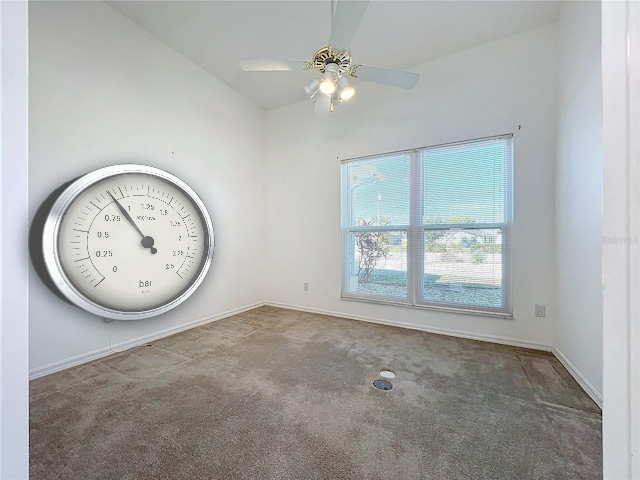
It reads 0.9 bar
